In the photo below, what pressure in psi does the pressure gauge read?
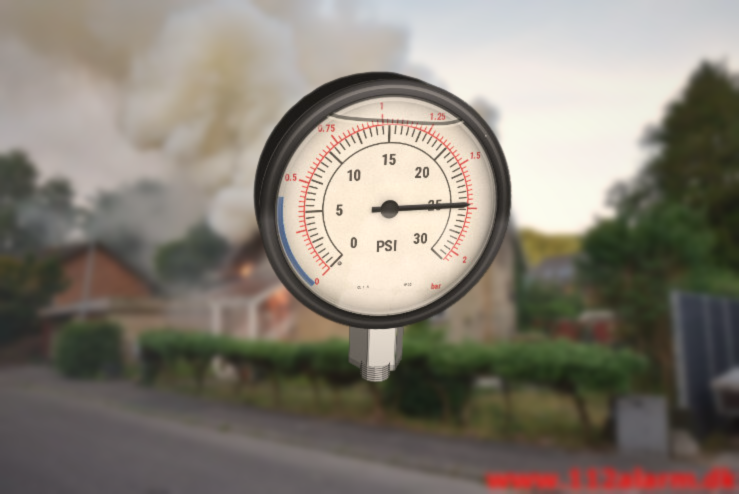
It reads 25 psi
